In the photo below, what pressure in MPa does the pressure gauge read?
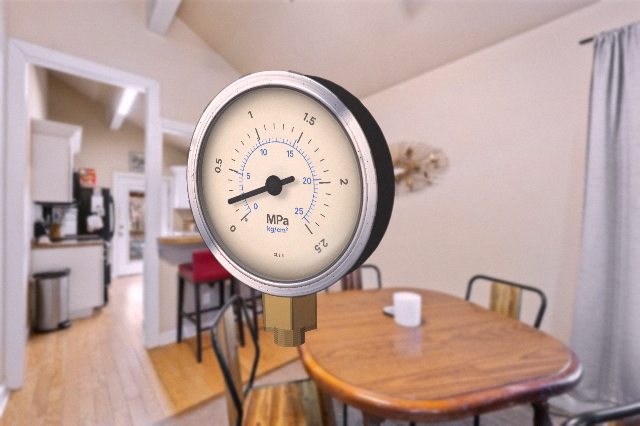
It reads 0.2 MPa
